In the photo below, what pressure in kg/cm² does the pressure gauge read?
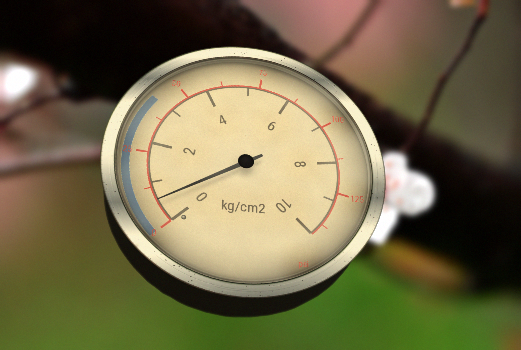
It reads 0.5 kg/cm²
